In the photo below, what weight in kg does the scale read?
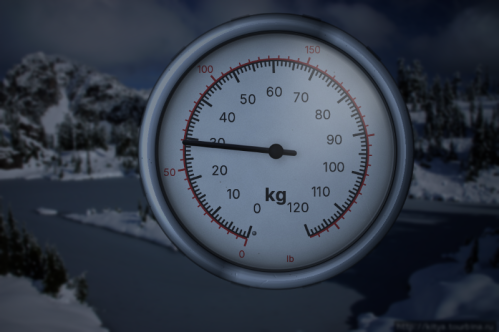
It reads 29 kg
